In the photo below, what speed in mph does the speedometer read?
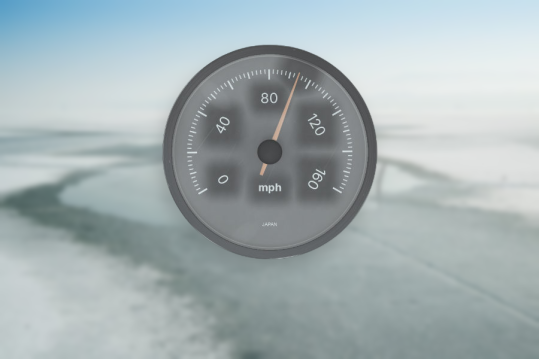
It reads 94 mph
